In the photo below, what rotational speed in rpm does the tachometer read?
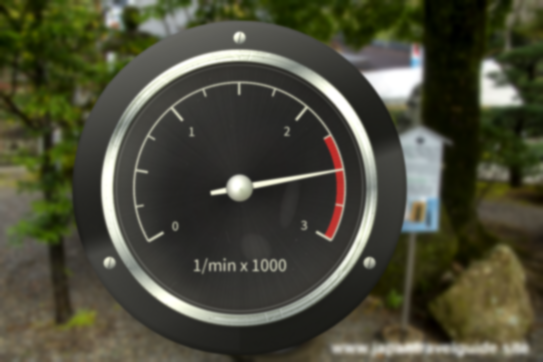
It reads 2500 rpm
